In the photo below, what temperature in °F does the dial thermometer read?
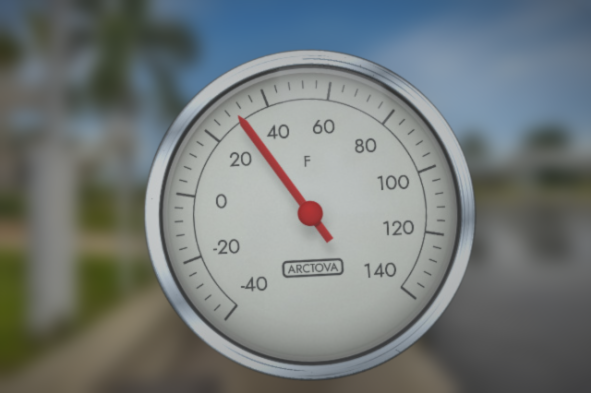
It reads 30 °F
